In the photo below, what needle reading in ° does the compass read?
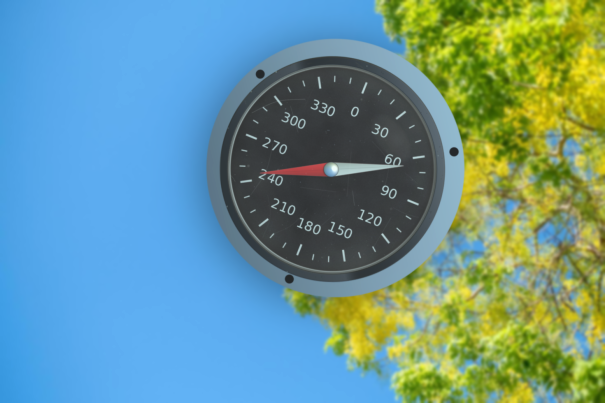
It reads 245 °
